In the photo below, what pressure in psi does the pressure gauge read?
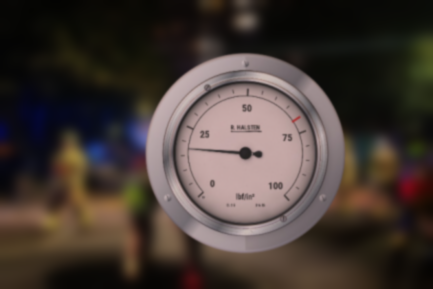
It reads 17.5 psi
